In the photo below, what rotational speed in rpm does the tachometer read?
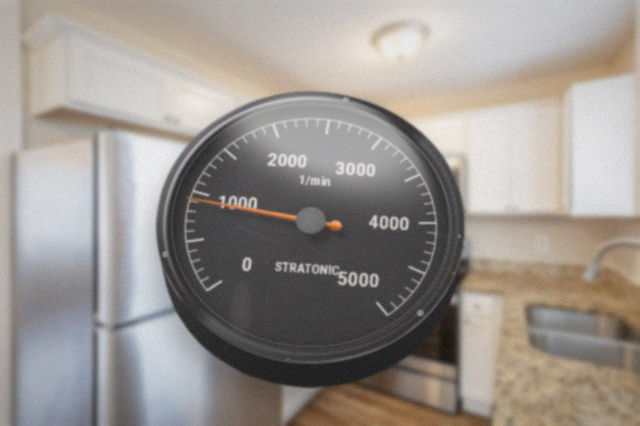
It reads 900 rpm
